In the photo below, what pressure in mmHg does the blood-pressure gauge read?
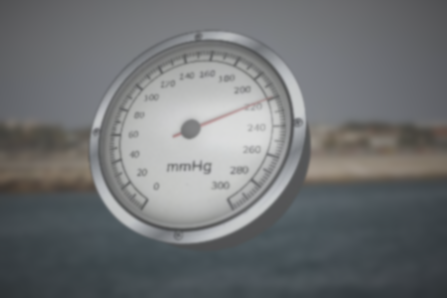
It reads 220 mmHg
